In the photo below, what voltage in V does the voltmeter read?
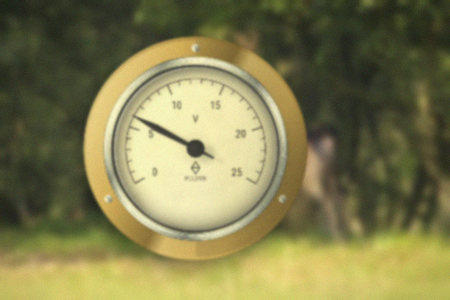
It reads 6 V
